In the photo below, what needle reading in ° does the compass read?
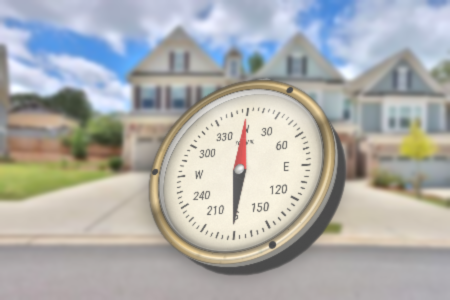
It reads 0 °
